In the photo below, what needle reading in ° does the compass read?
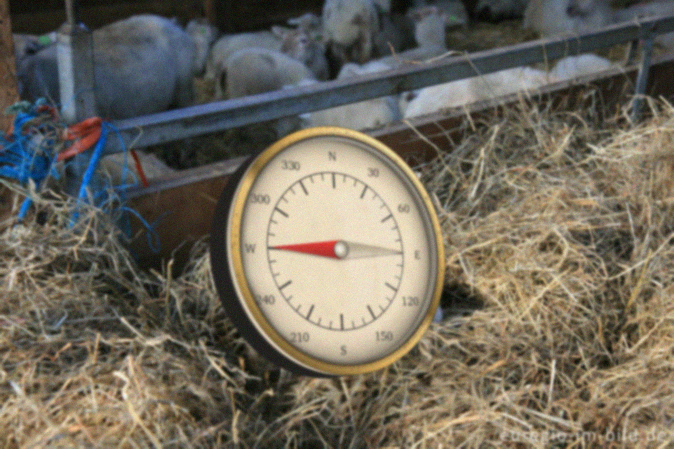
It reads 270 °
